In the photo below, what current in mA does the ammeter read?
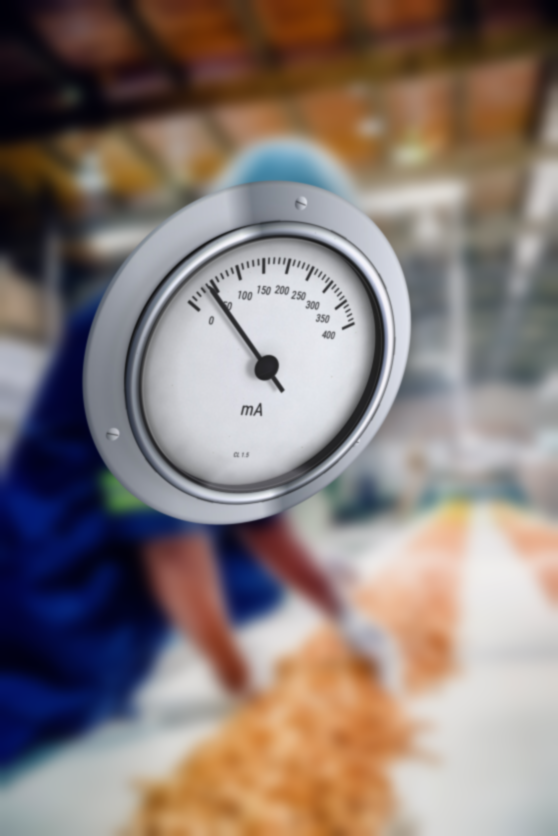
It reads 40 mA
